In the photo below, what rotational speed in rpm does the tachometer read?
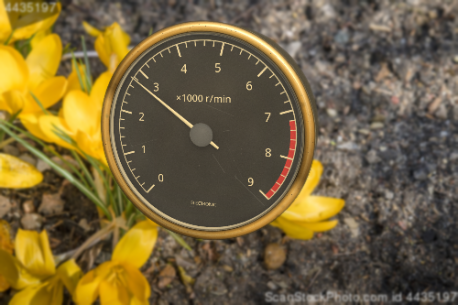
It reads 2800 rpm
